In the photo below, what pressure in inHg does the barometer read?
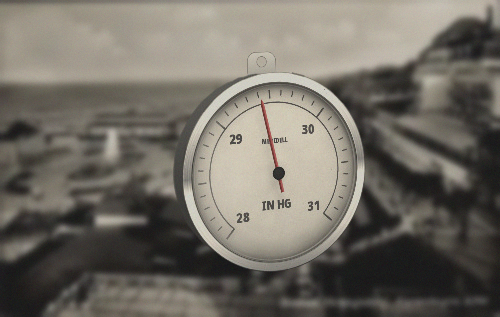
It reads 29.4 inHg
